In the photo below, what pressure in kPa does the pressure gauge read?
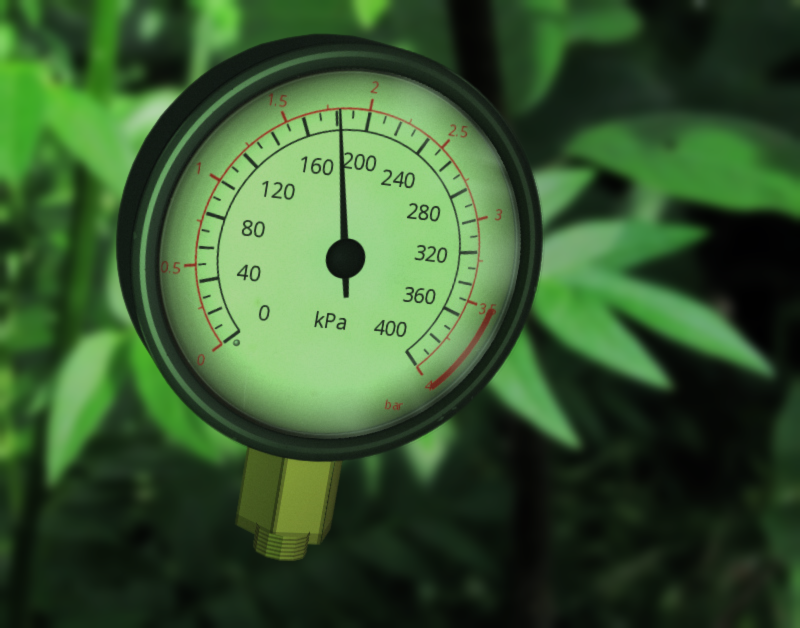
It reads 180 kPa
